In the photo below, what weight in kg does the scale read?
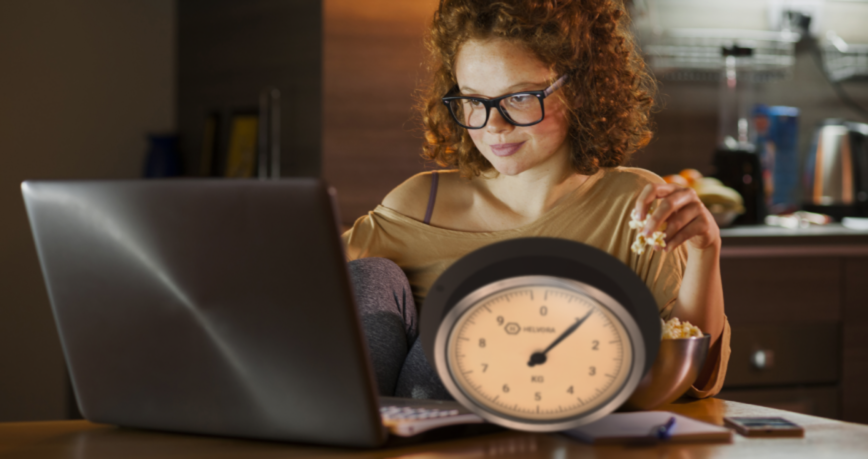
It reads 1 kg
